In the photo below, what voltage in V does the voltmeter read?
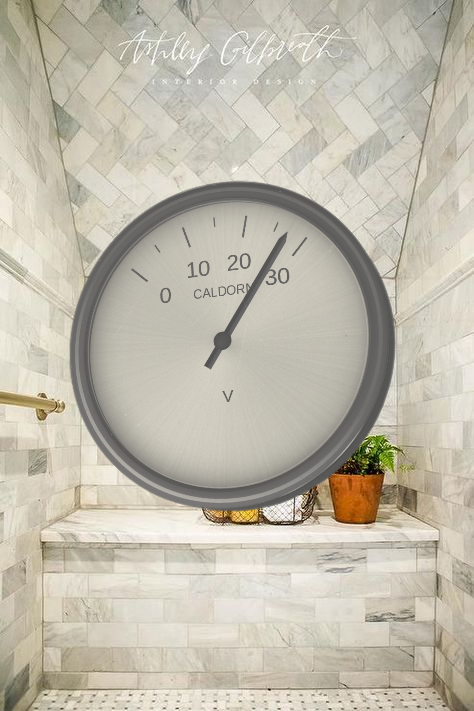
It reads 27.5 V
